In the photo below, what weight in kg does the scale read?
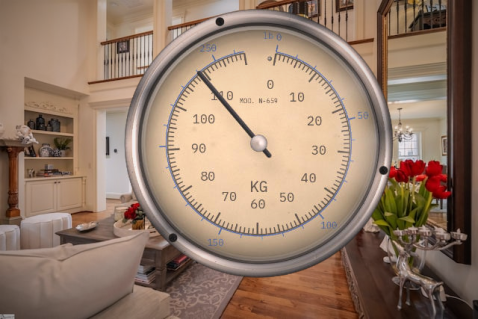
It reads 109 kg
